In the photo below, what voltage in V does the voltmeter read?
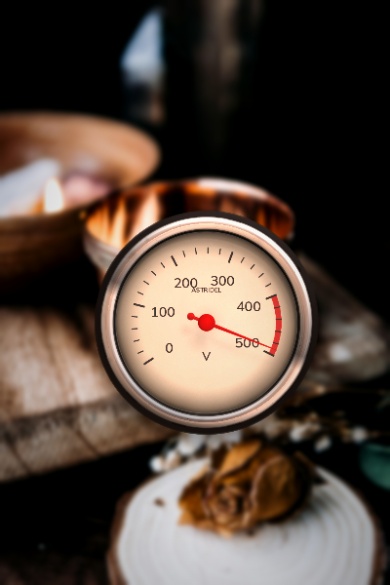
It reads 490 V
